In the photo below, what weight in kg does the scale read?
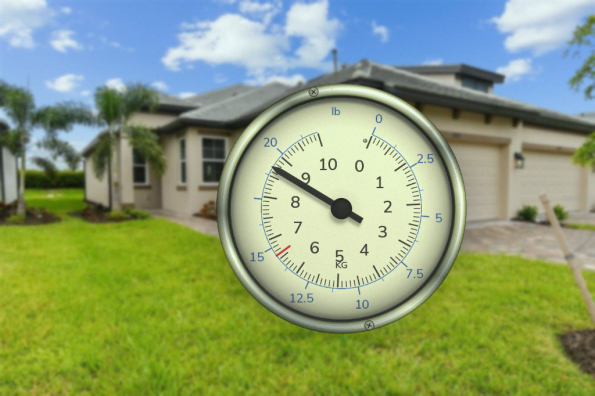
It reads 8.7 kg
